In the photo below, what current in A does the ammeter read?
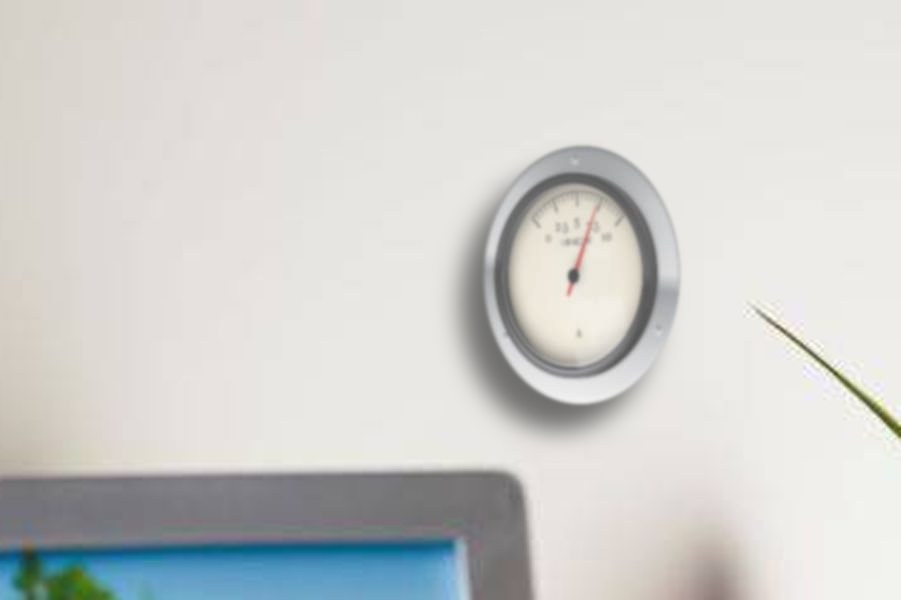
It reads 7.5 A
